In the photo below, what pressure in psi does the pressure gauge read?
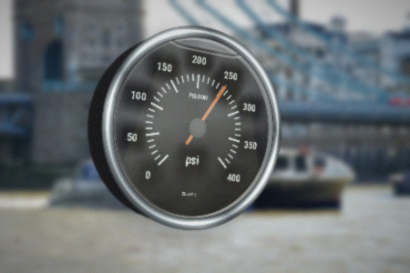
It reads 250 psi
